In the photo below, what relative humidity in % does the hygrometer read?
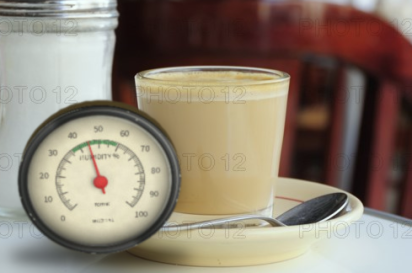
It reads 45 %
